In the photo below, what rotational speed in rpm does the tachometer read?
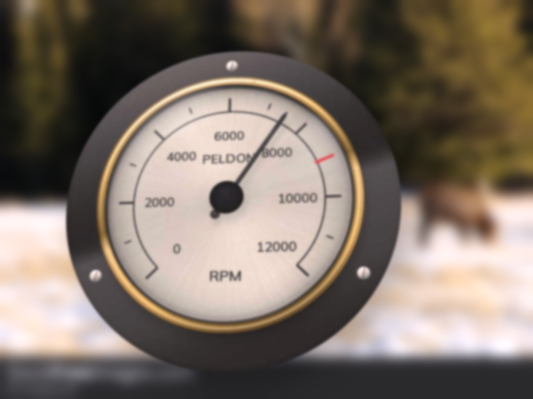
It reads 7500 rpm
